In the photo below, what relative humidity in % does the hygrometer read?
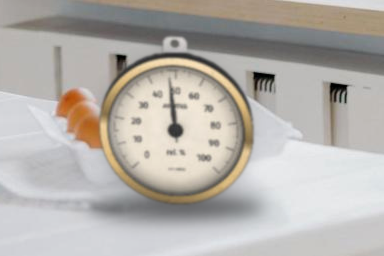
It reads 47.5 %
